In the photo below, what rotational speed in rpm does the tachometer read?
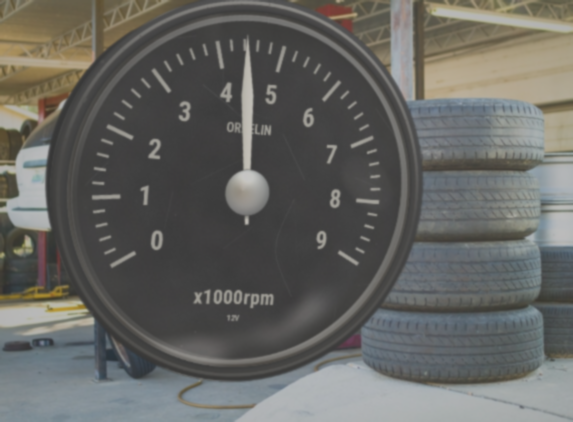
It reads 4400 rpm
